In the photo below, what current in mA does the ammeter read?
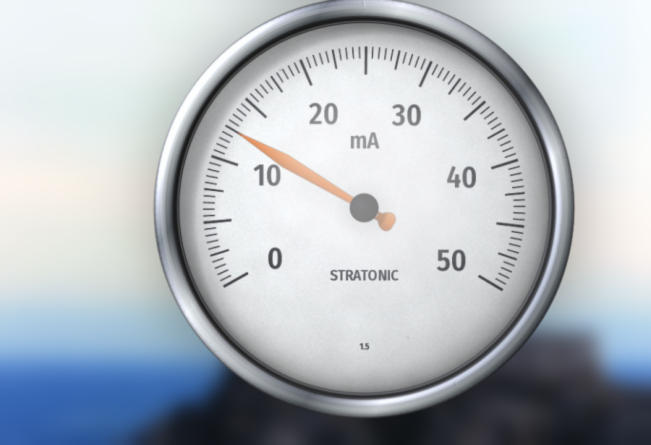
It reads 12.5 mA
